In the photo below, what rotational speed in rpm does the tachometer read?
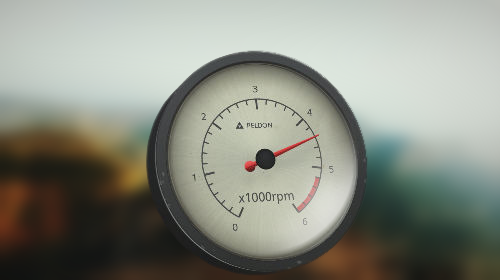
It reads 4400 rpm
